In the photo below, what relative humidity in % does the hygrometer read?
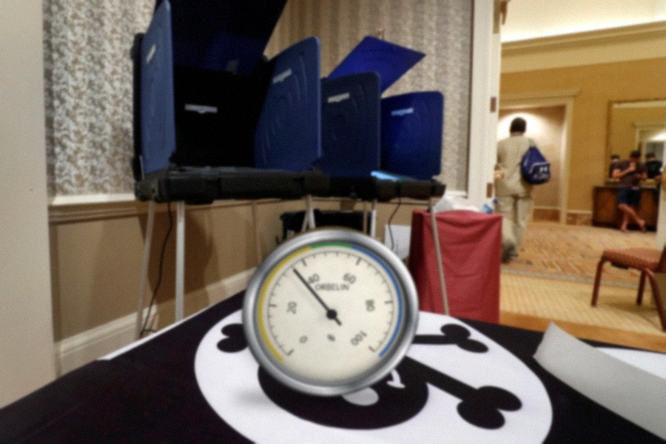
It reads 36 %
